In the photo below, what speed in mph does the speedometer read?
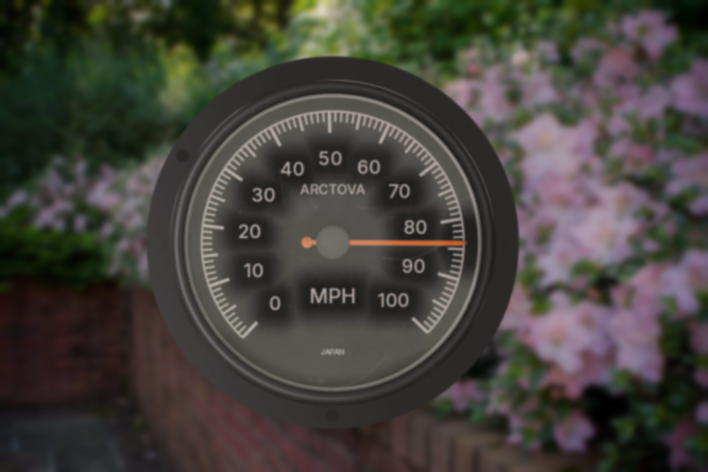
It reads 84 mph
